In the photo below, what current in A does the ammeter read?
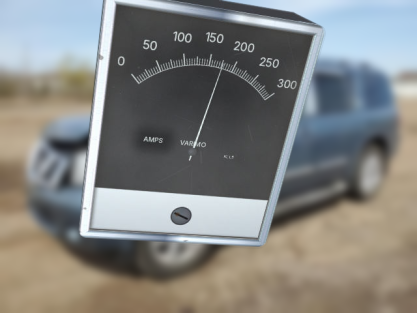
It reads 175 A
